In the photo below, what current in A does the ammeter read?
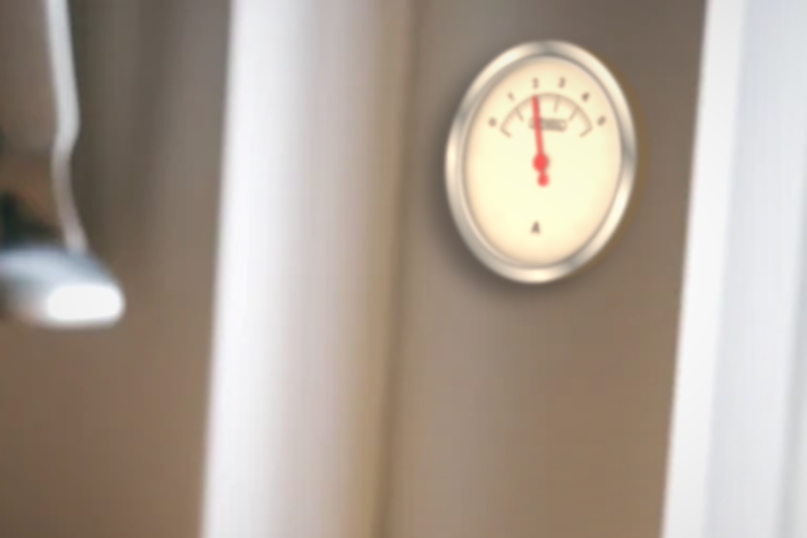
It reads 2 A
